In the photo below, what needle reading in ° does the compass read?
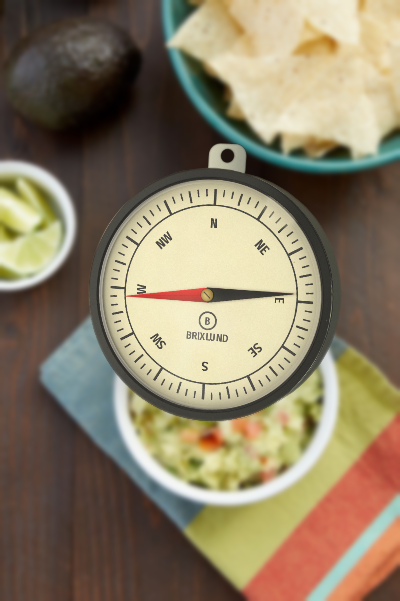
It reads 265 °
